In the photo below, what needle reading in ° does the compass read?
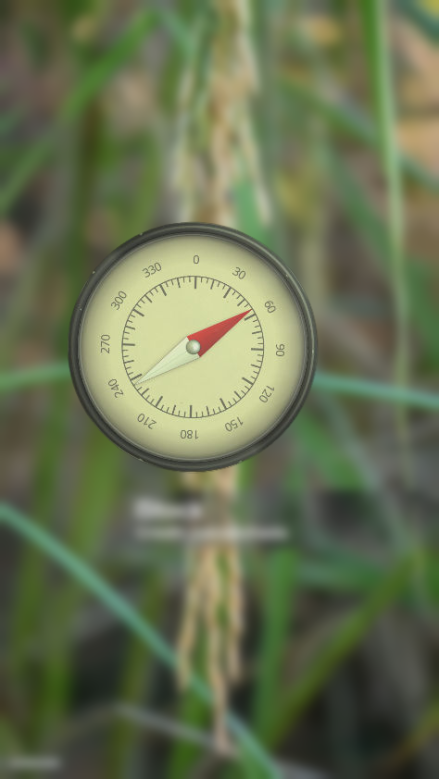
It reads 55 °
